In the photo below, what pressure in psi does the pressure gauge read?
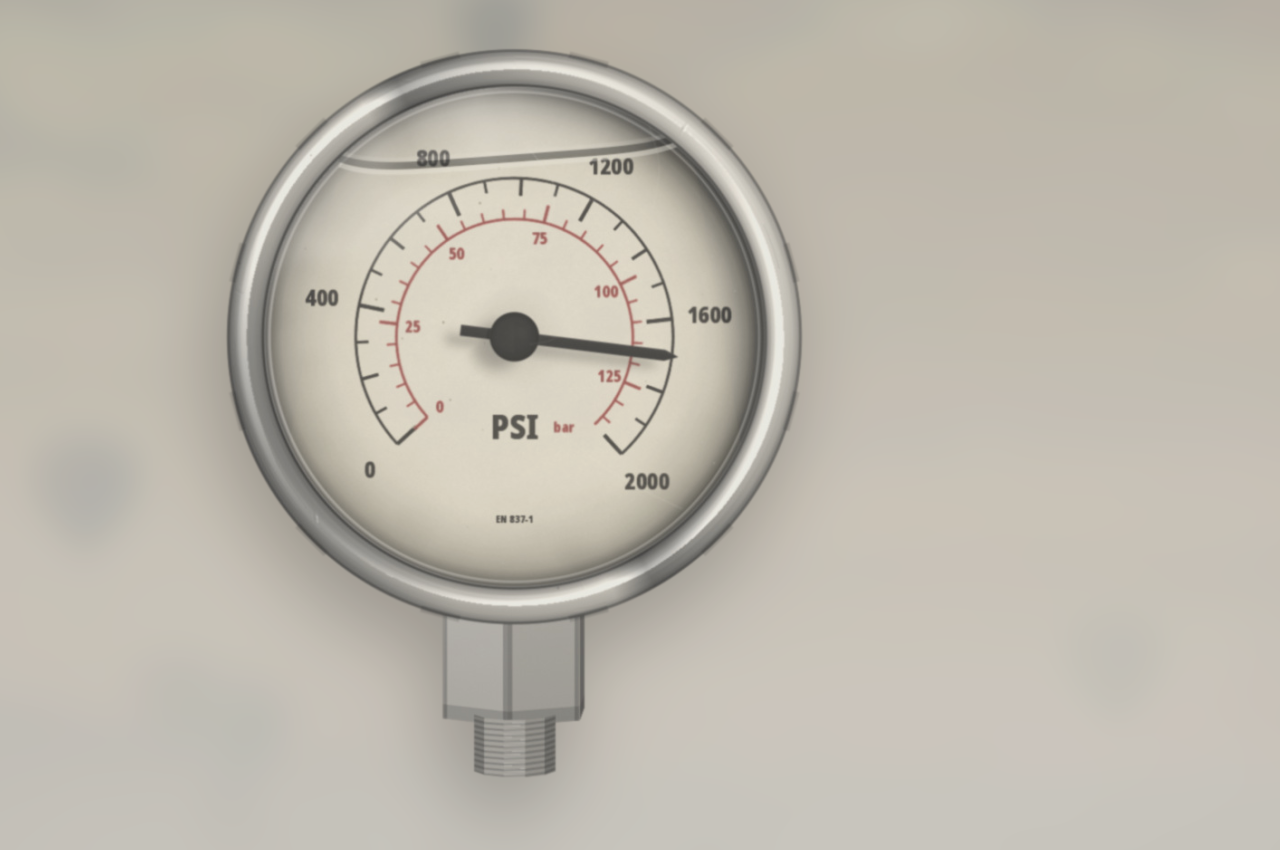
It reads 1700 psi
